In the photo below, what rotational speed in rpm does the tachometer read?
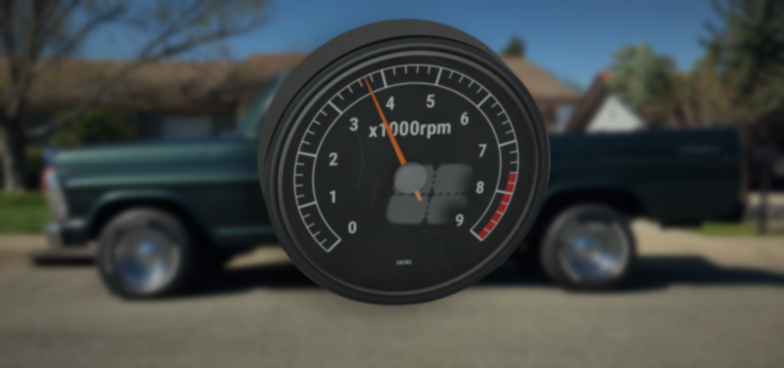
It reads 3700 rpm
